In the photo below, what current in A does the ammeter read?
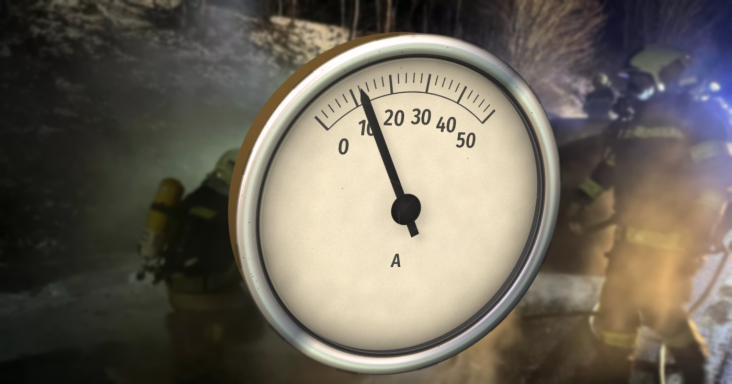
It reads 12 A
